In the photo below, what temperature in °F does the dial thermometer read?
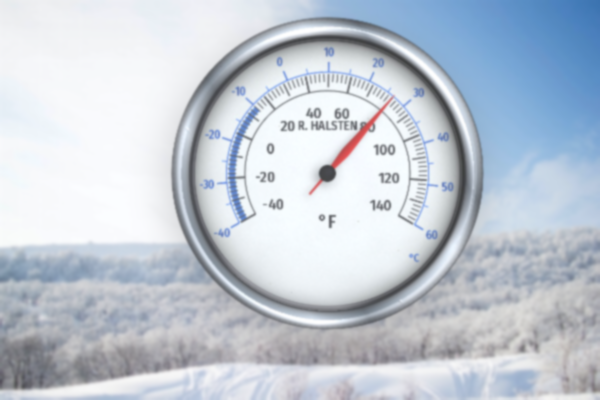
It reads 80 °F
